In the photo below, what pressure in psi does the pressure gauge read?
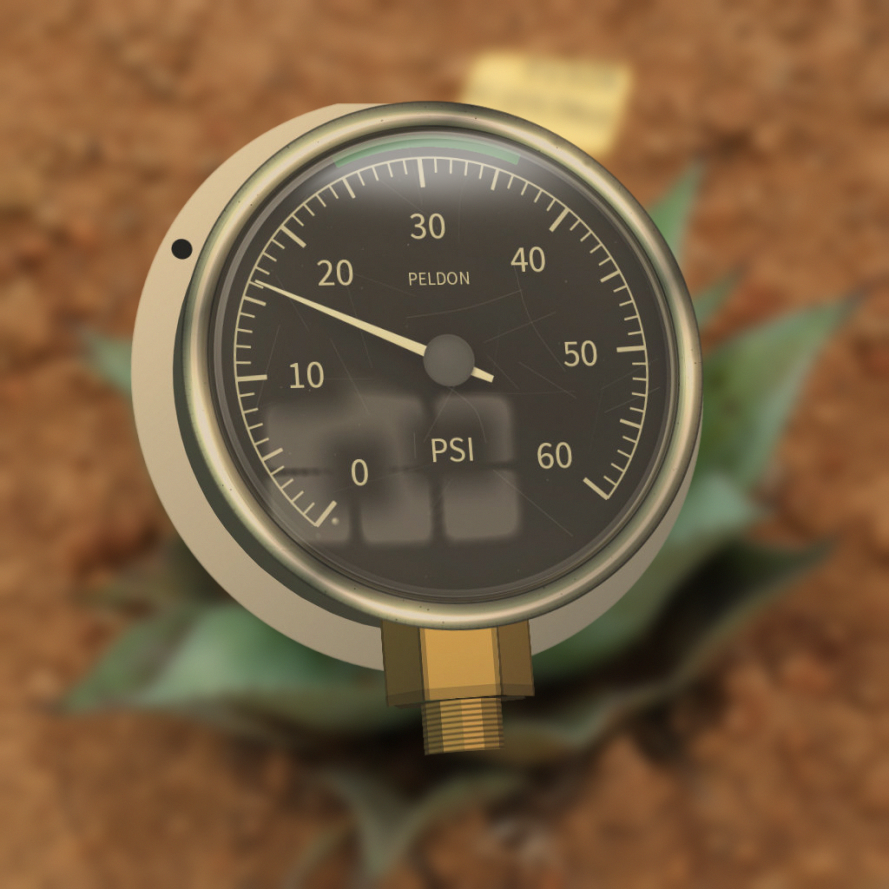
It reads 16 psi
